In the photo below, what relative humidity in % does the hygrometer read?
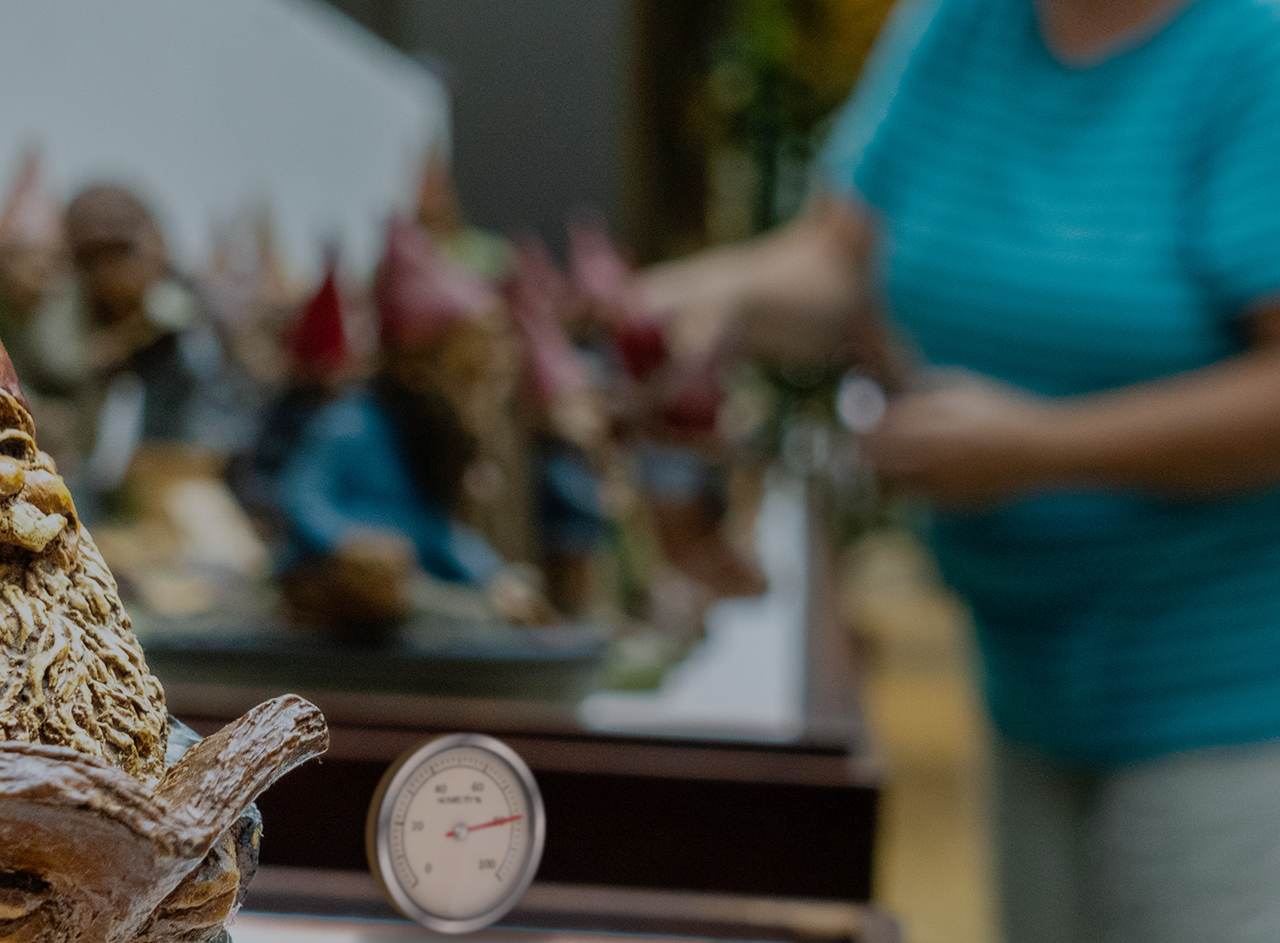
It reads 80 %
